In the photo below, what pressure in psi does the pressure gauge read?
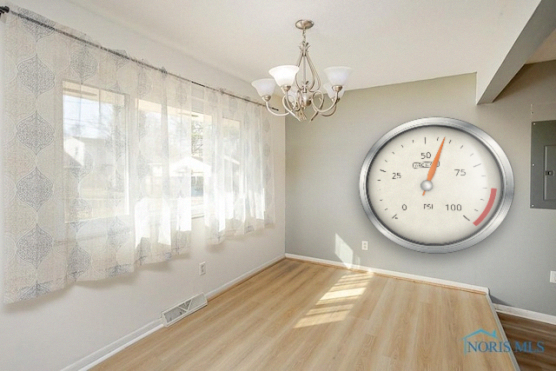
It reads 57.5 psi
